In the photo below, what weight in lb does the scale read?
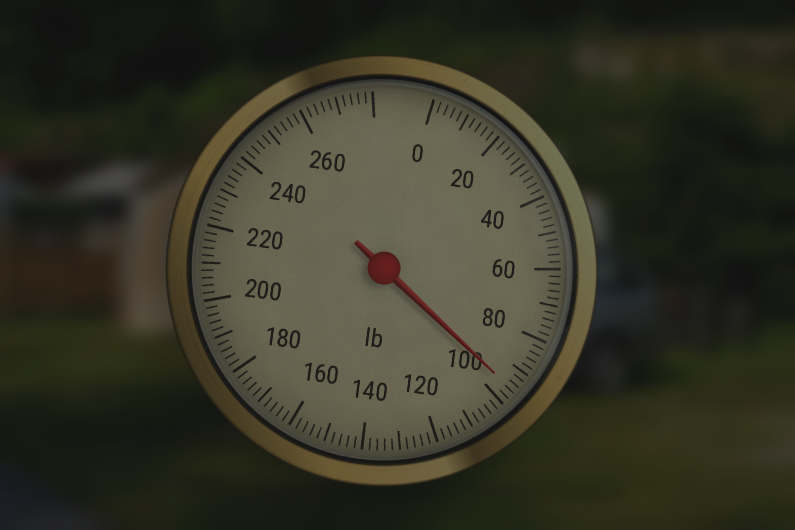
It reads 96 lb
